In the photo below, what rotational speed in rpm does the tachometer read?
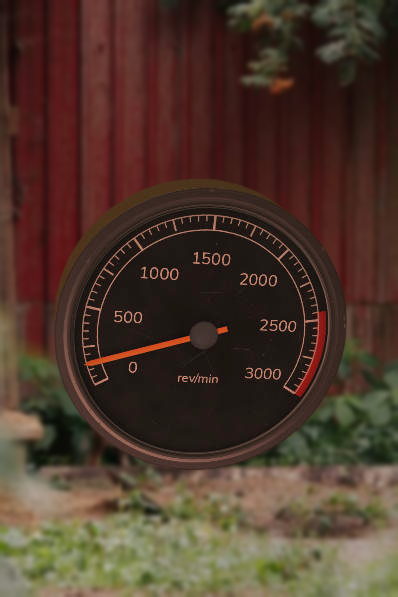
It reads 150 rpm
